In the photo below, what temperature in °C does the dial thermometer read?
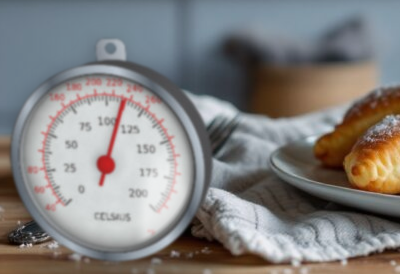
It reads 112.5 °C
